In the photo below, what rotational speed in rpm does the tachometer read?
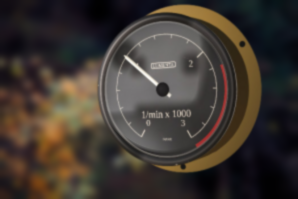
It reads 1000 rpm
